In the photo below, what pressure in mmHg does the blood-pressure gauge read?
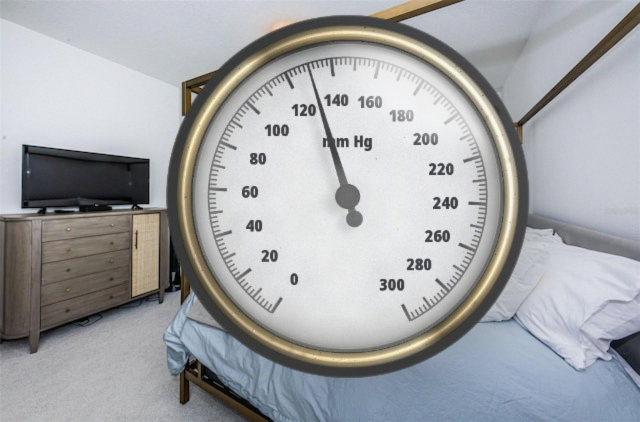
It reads 130 mmHg
